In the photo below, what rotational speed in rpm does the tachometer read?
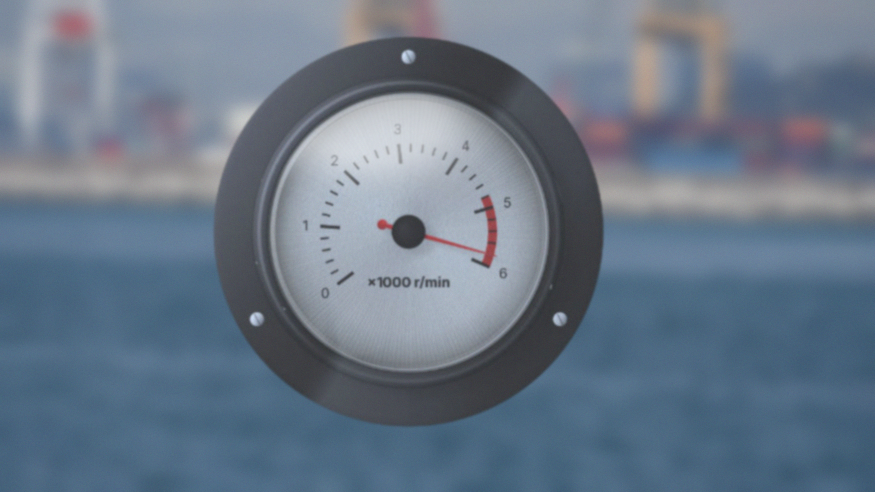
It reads 5800 rpm
